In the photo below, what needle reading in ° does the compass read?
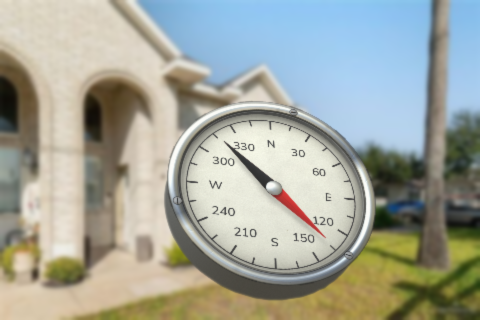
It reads 135 °
